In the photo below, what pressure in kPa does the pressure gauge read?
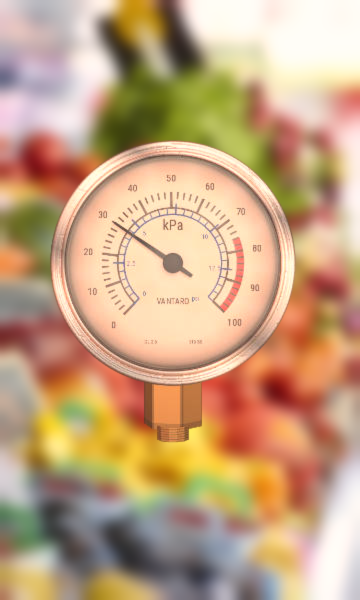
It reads 30 kPa
